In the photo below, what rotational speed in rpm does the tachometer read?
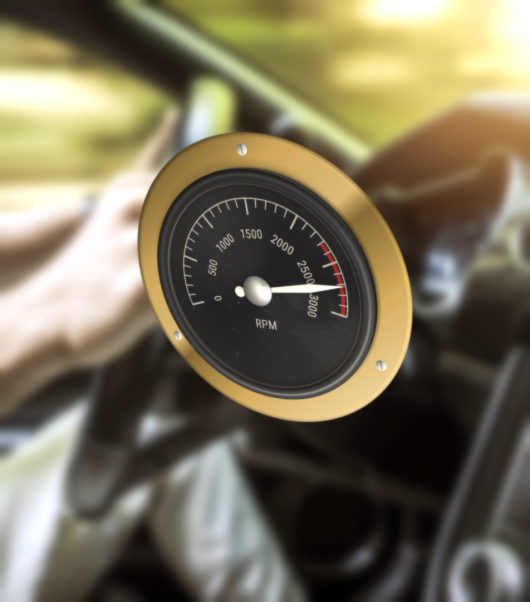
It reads 2700 rpm
